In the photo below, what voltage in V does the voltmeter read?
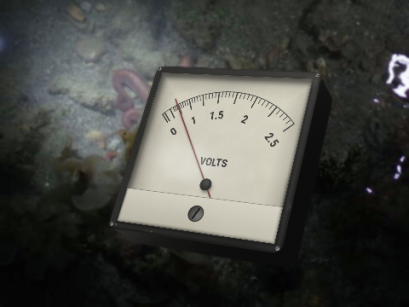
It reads 0.75 V
